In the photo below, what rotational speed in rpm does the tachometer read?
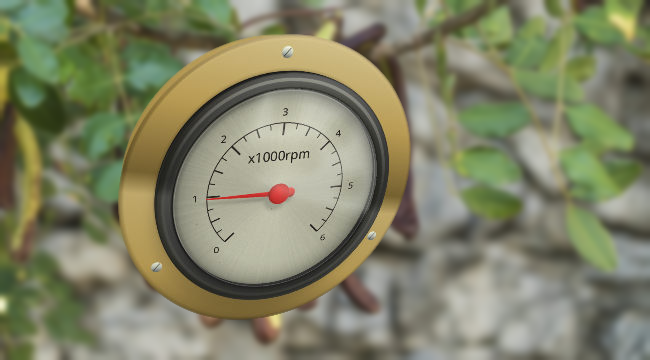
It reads 1000 rpm
